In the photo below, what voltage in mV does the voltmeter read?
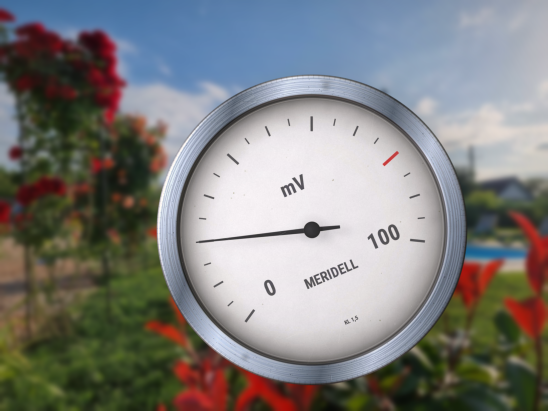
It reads 20 mV
